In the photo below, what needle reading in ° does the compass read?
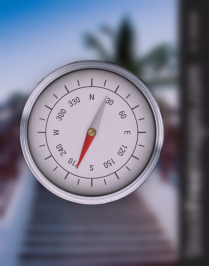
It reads 202.5 °
